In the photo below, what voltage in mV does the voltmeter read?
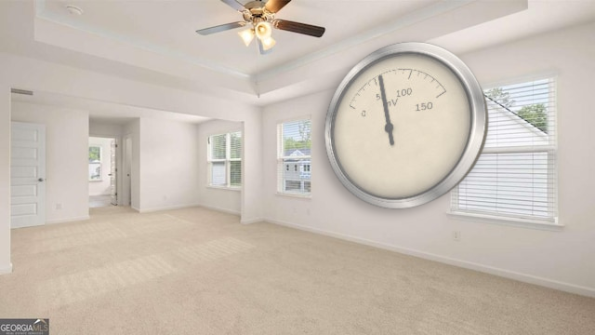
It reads 60 mV
